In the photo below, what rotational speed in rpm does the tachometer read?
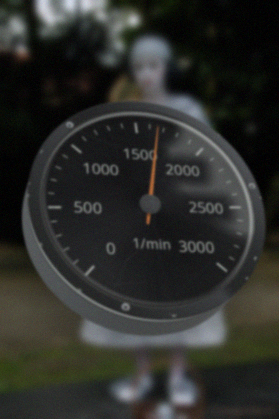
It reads 1650 rpm
